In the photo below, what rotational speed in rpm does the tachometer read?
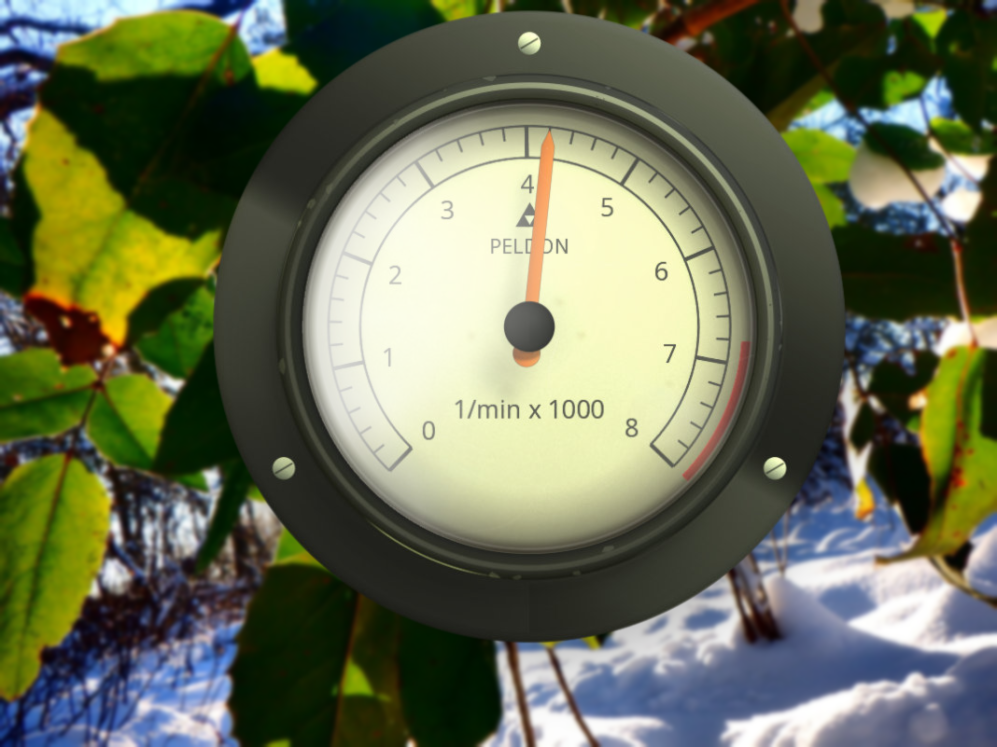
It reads 4200 rpm
